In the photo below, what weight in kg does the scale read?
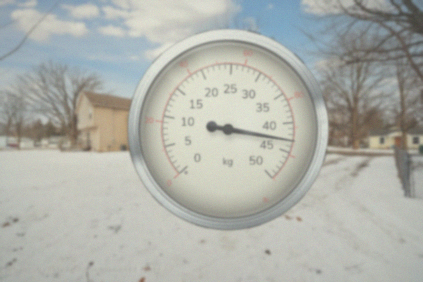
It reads 43 kg
